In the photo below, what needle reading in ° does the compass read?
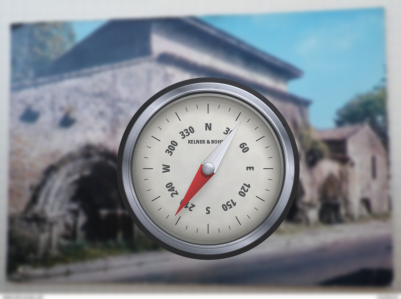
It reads 215 °
